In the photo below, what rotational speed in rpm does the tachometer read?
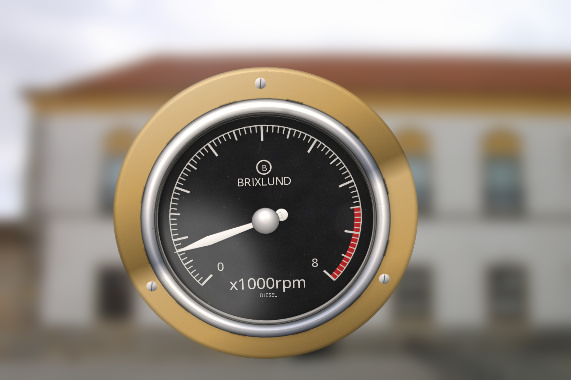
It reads 800 rpm
